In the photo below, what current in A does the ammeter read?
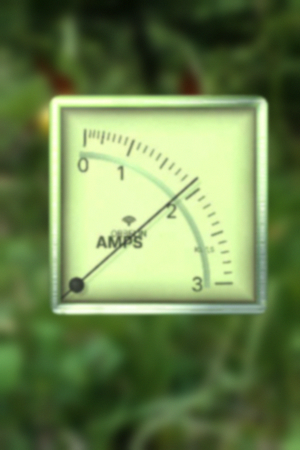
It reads 1.9 A
